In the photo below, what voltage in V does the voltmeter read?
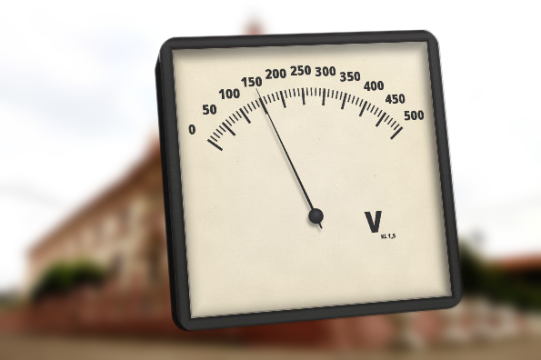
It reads 150 V
